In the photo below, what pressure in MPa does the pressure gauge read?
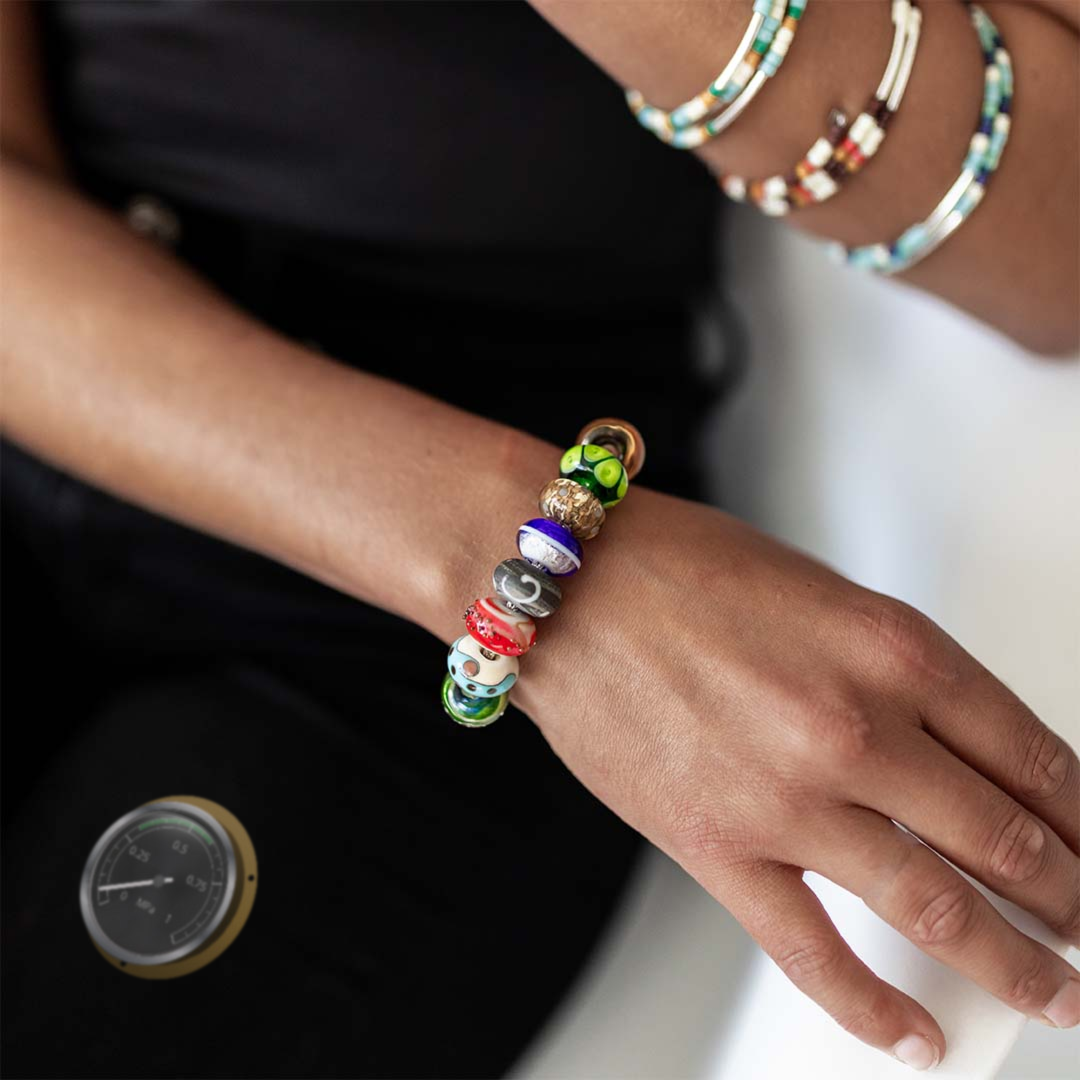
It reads 0.05 MPa
